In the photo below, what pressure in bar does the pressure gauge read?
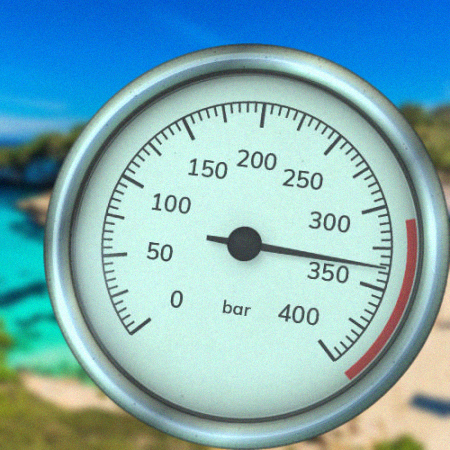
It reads 337.5 bar
